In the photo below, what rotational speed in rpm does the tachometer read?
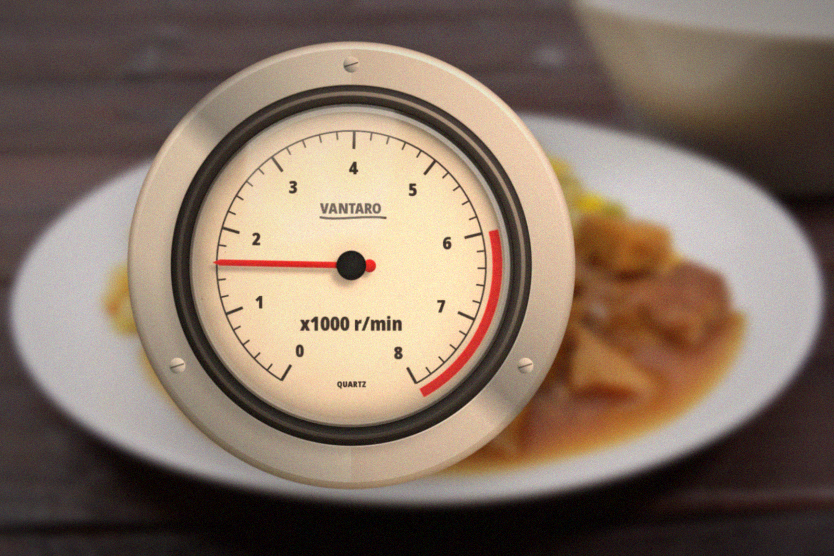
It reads 1600 rpm
